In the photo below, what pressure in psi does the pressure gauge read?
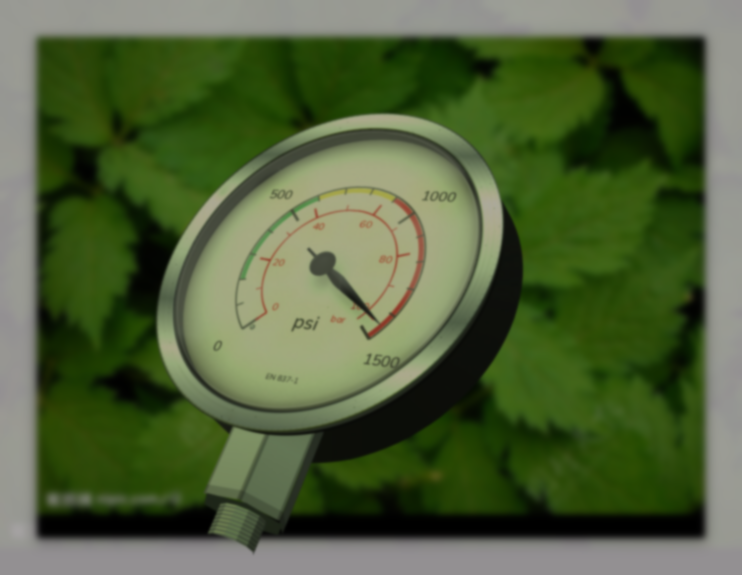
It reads 1450 psi
